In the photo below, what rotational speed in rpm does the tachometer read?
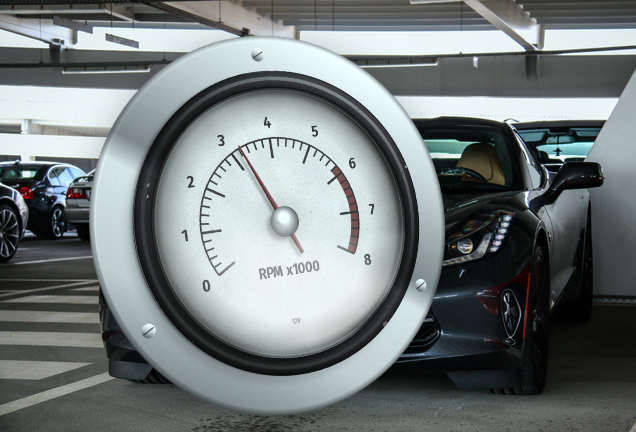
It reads 3200 rpm
